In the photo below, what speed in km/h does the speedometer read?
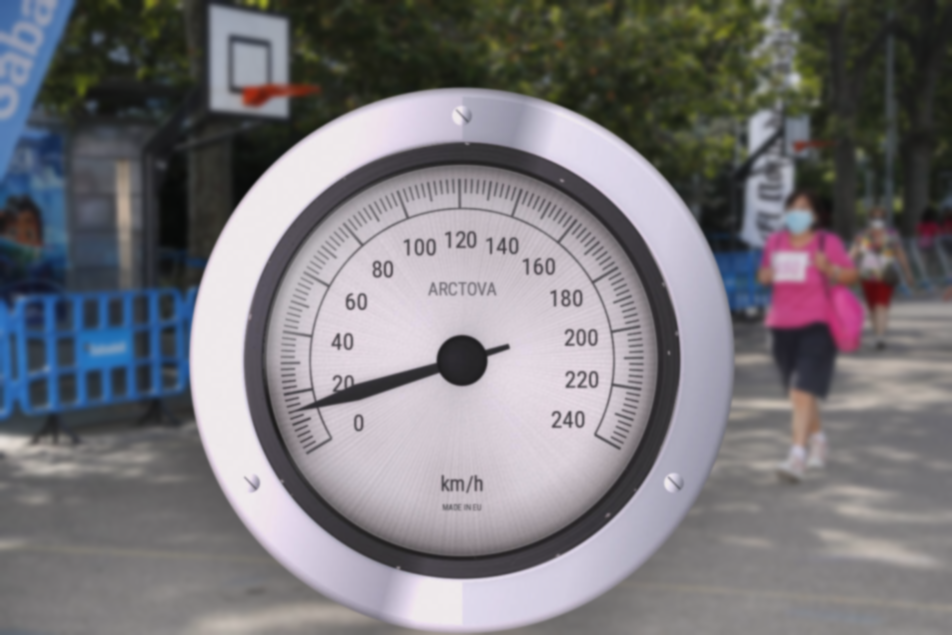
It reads 14 km/h
